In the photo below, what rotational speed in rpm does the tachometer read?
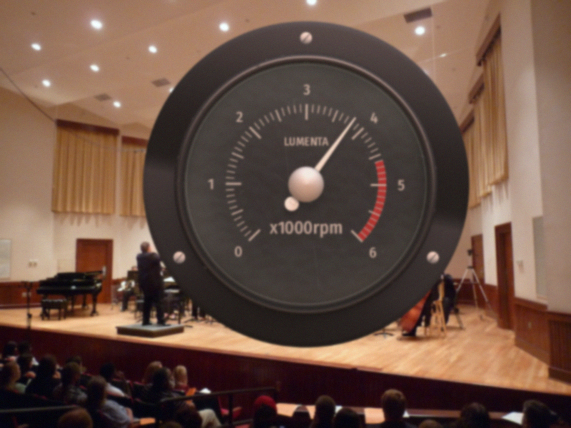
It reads 3800 rpm
